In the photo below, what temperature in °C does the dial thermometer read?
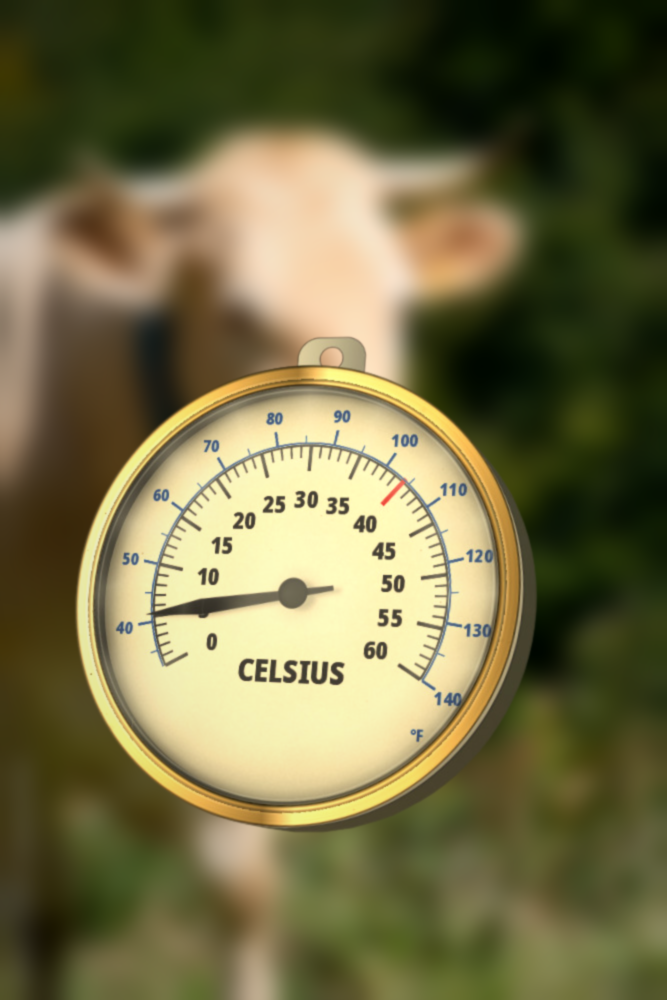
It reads 5 °C
